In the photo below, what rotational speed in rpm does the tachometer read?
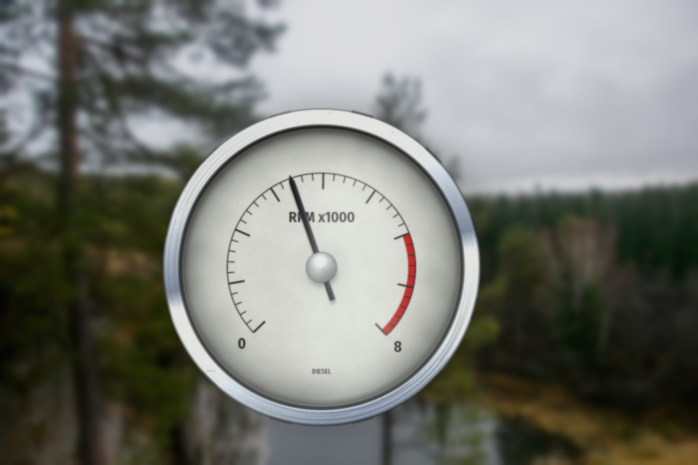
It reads 3400 rpm
